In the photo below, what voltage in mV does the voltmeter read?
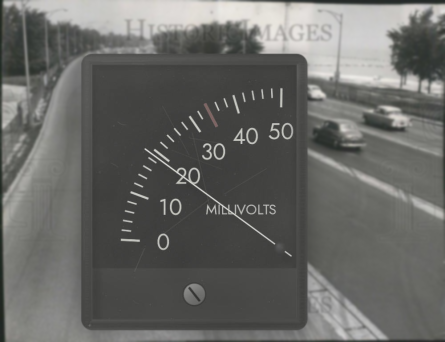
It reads 19 mV
